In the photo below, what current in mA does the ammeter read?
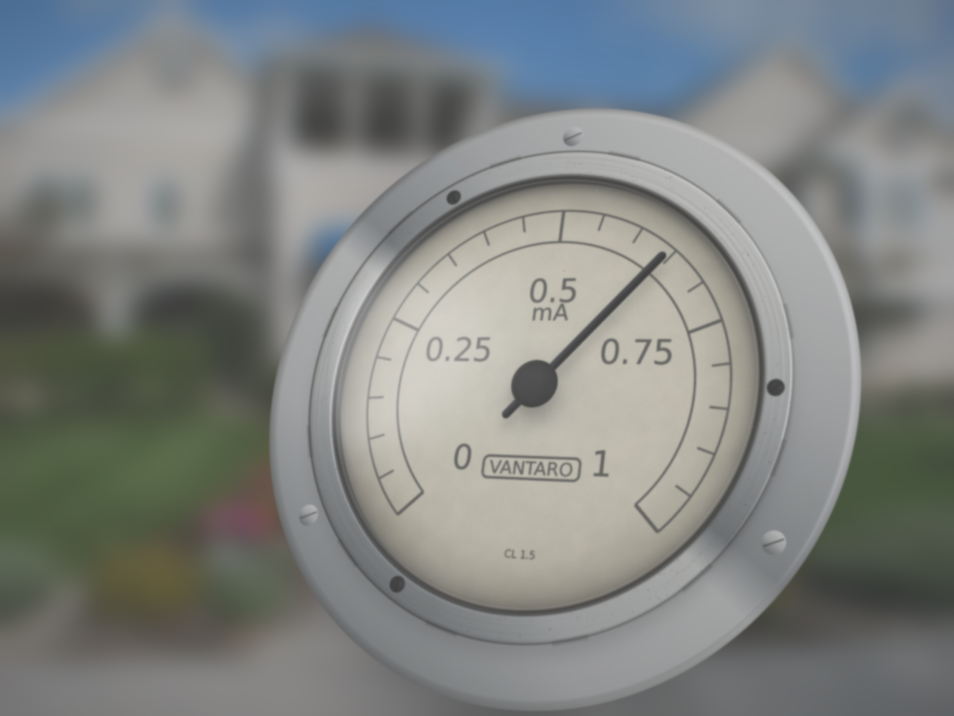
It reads 0.65 mA
